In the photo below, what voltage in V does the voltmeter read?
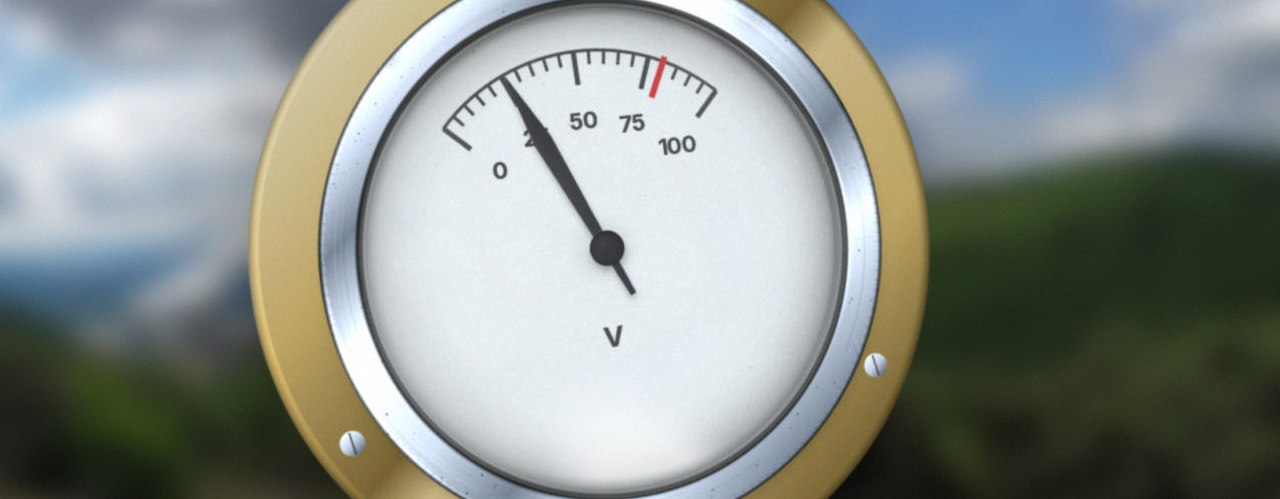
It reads 25 V
